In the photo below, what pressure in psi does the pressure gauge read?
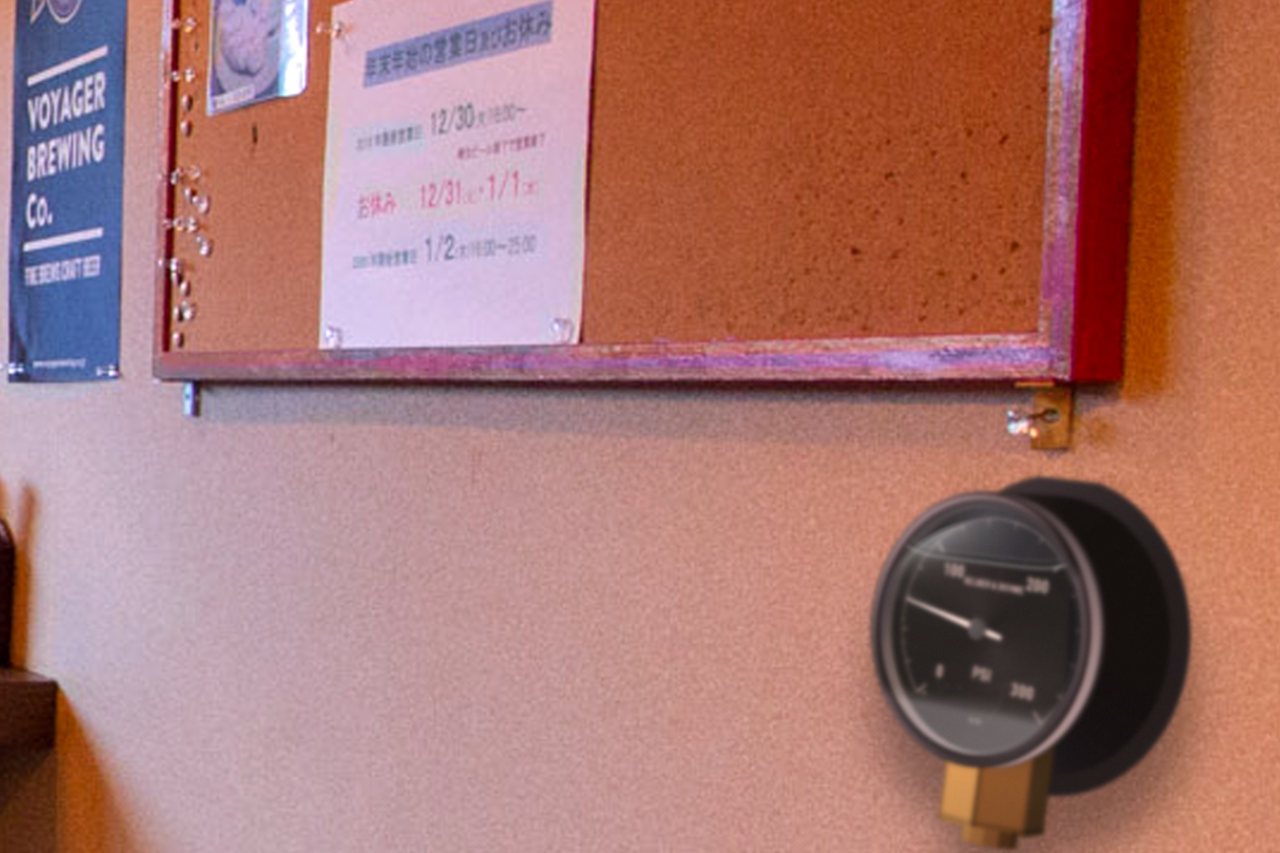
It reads 60 psi
